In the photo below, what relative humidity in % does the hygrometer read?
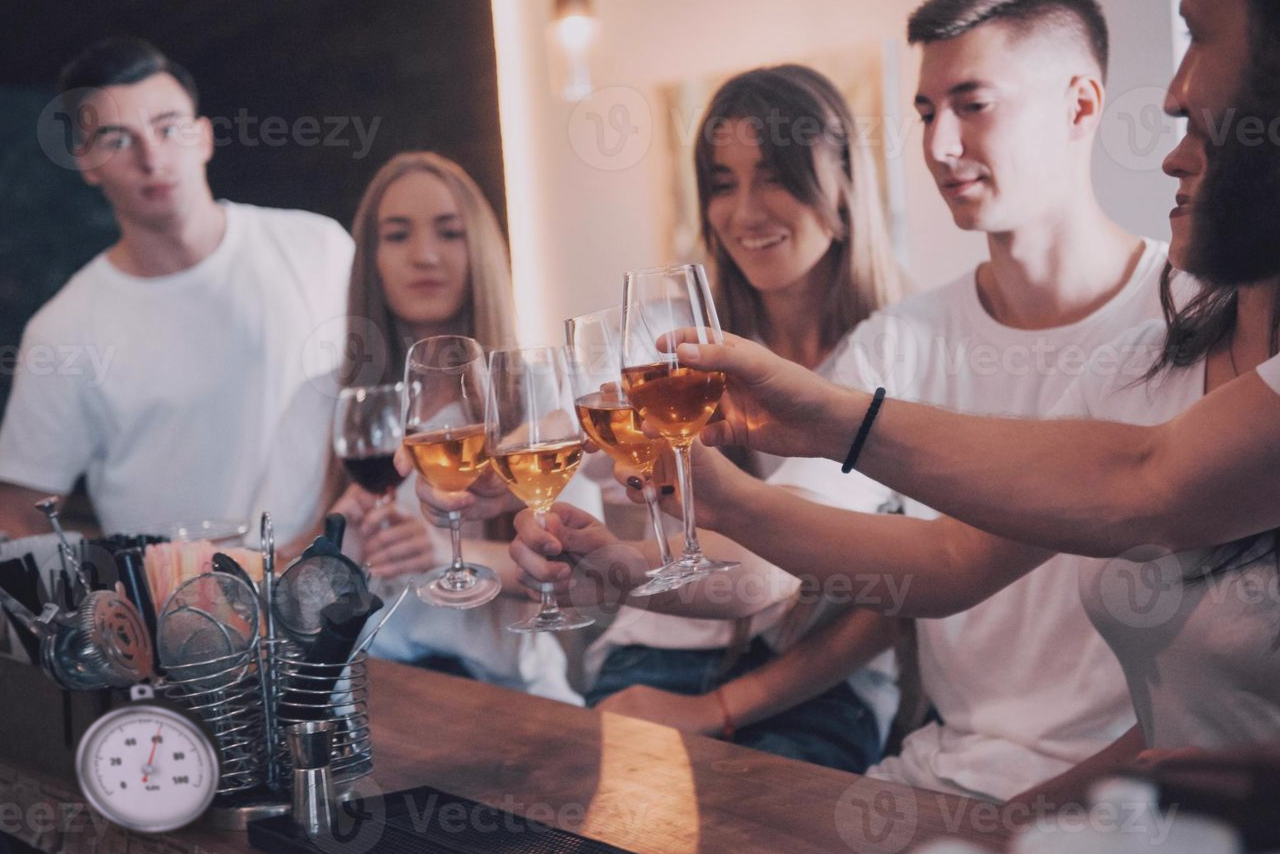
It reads 60 %
